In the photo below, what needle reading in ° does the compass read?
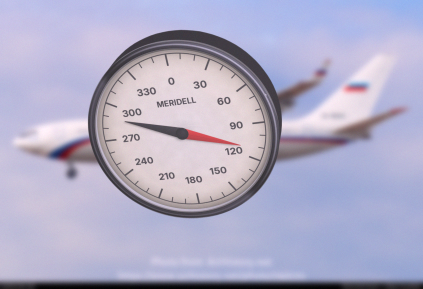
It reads 110 °
